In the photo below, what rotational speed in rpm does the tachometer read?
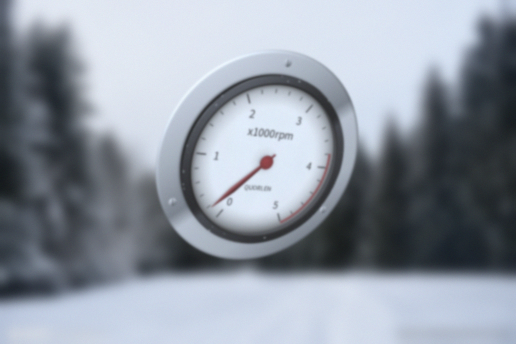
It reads 200 rpm
